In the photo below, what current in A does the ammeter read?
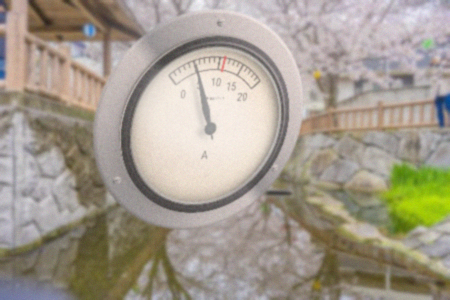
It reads 5 A
